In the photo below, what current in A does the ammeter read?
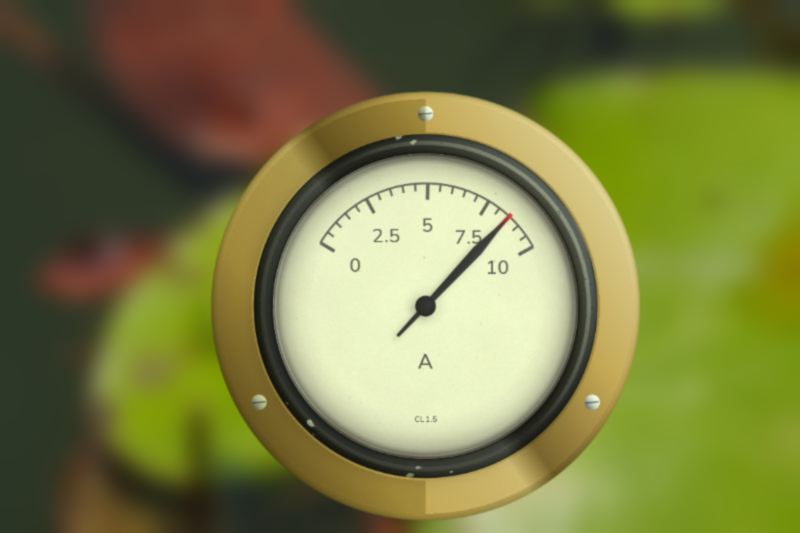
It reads 8.5 A
